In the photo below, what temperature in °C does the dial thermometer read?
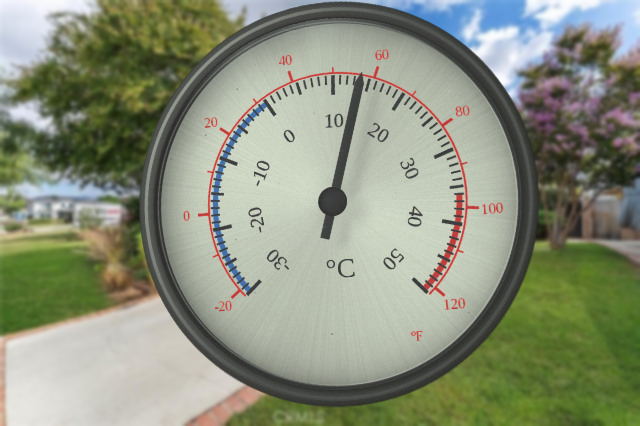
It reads 14 °C
